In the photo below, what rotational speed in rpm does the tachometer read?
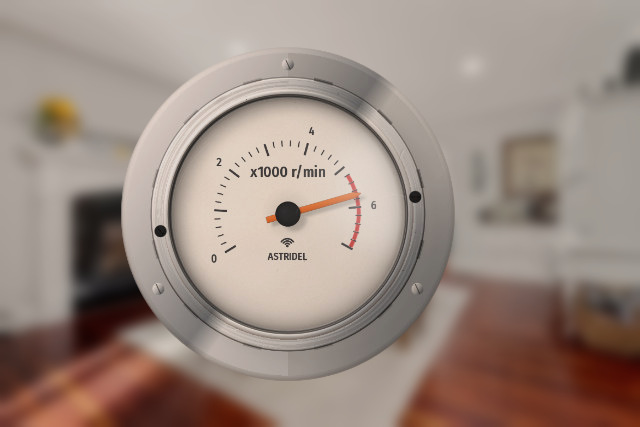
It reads 5700 rpm
